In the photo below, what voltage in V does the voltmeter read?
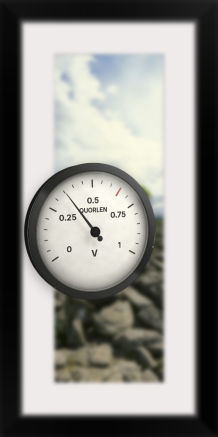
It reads 0.35 V
